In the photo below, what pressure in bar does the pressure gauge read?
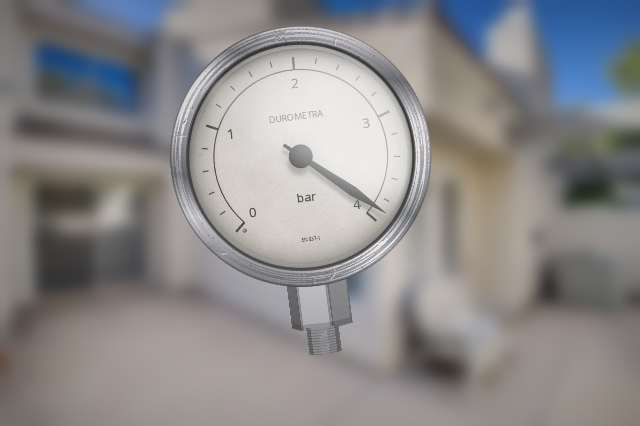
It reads 3.9 bar
